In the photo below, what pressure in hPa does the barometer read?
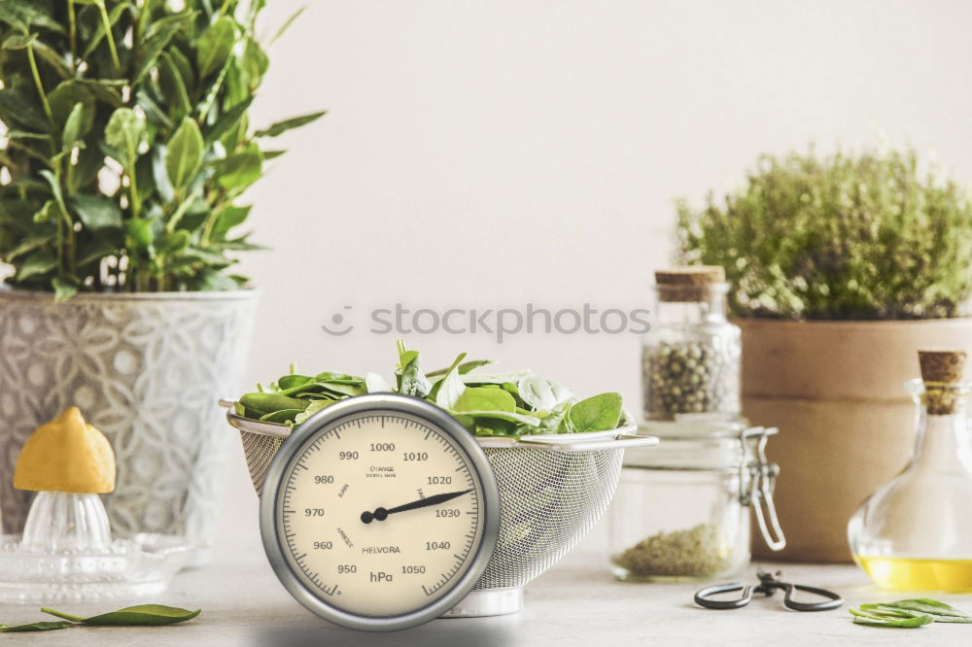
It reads 1025 hPa
